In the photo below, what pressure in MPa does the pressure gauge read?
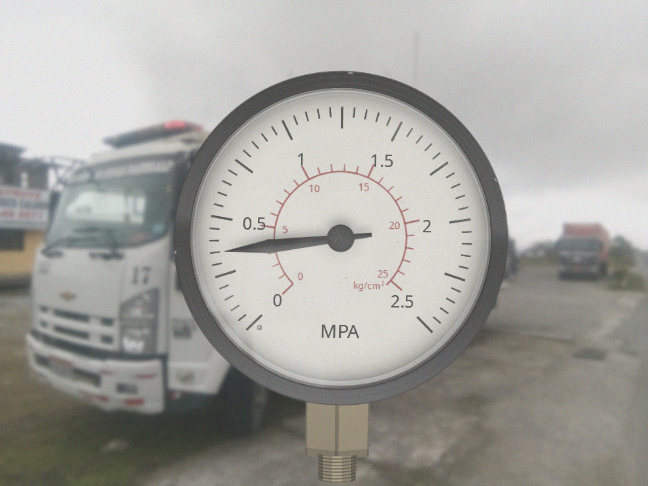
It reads 0.35 MPa
